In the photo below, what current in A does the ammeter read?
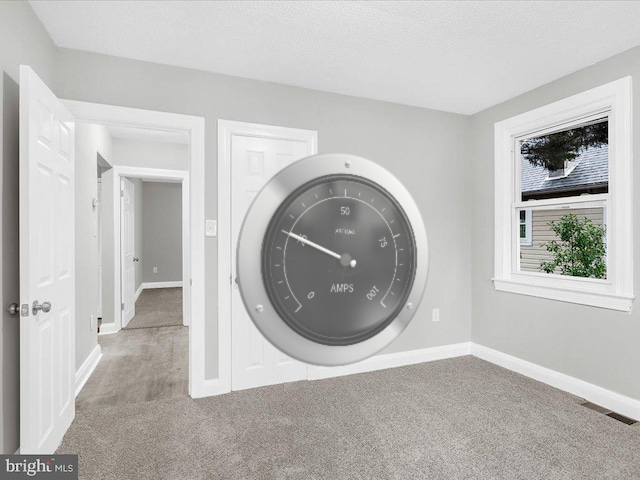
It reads 25 A
